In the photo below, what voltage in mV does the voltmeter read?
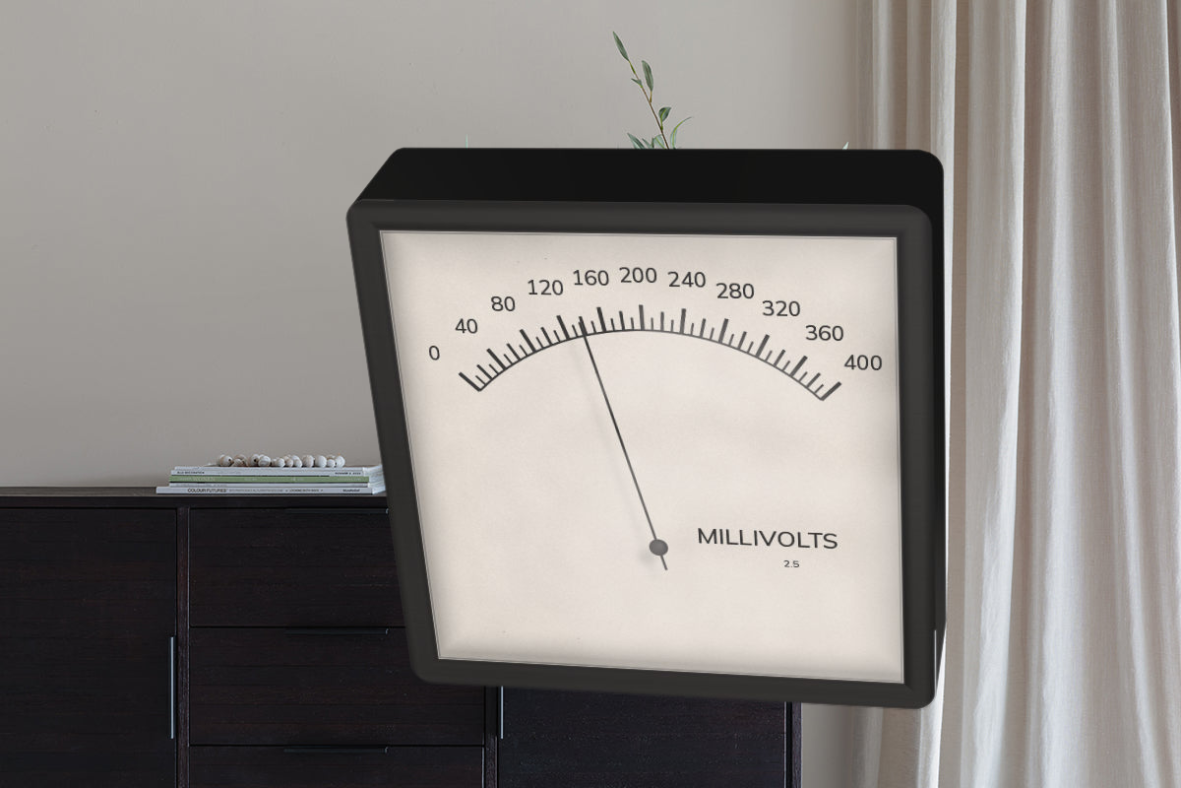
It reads 140 mV
